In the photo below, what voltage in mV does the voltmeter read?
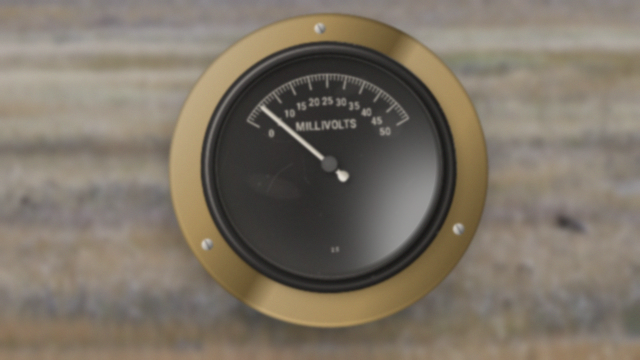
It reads 5 mV
